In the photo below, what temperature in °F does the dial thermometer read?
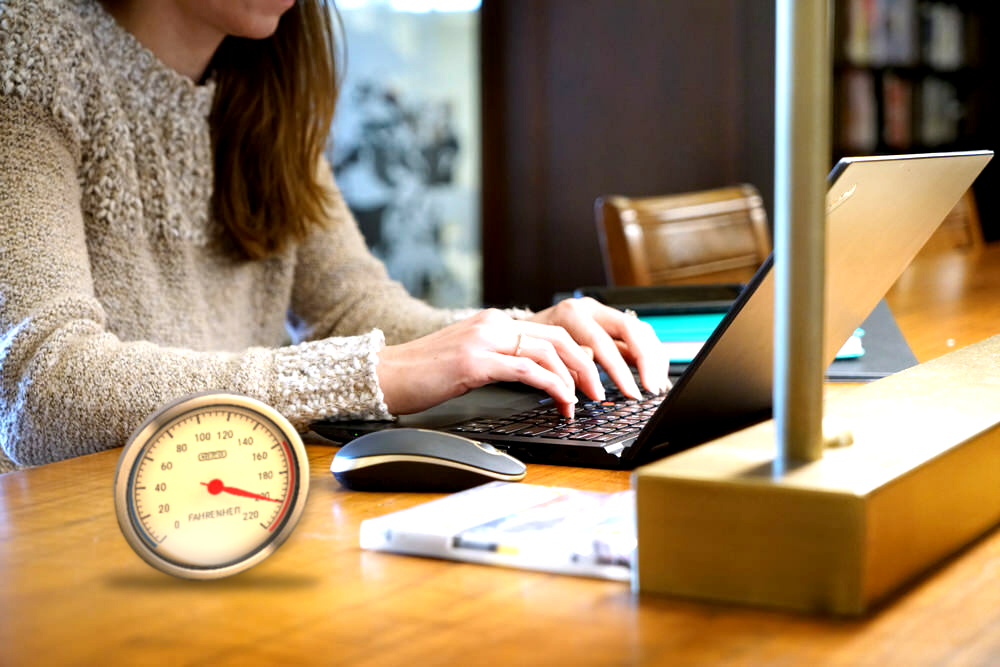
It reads 200 °F
